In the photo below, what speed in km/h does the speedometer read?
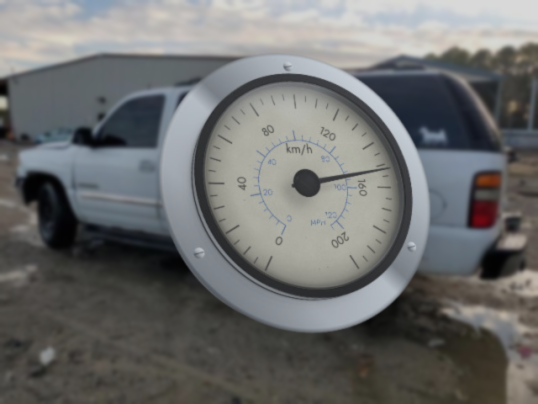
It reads 152.5 km/h
